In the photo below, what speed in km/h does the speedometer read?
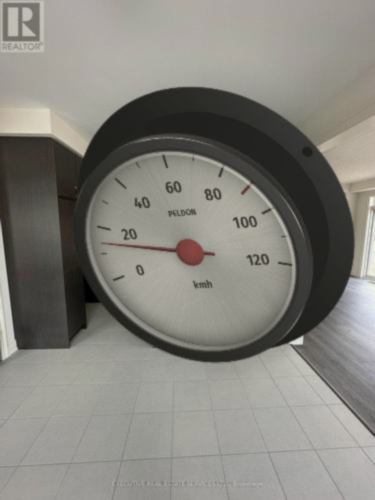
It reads 15 km/h
